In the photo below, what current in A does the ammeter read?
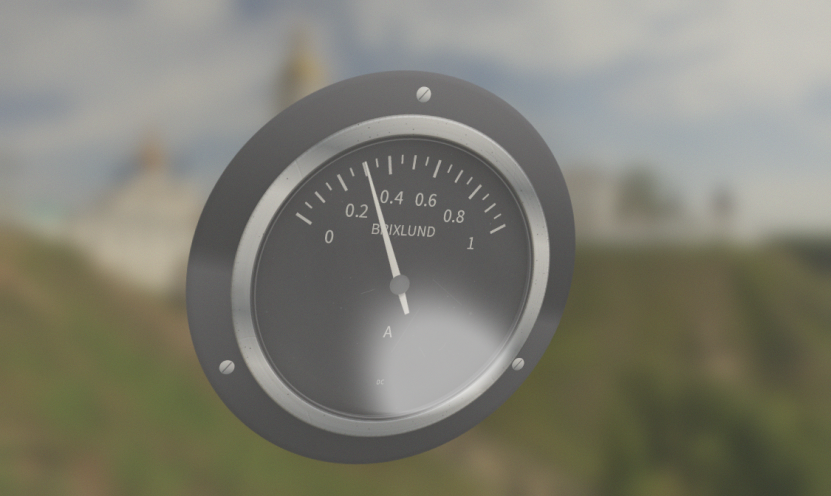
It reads 0.3 A
